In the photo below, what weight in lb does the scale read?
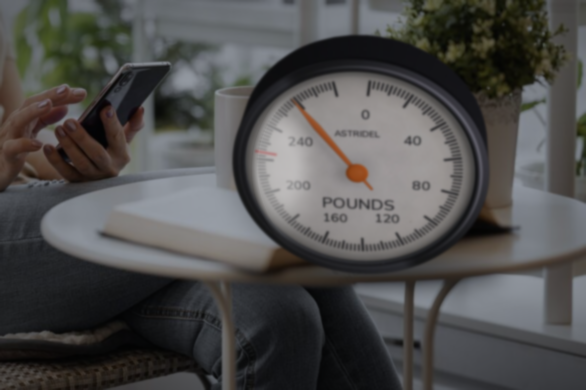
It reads 260 lb
